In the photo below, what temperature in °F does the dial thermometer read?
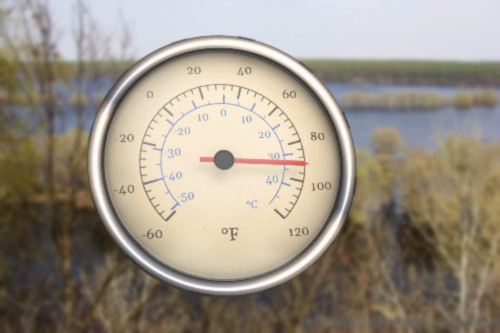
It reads 92 °F
